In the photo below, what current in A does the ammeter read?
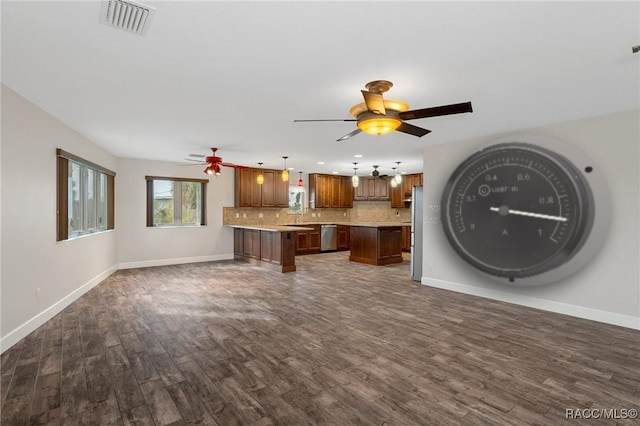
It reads 0.9 A
